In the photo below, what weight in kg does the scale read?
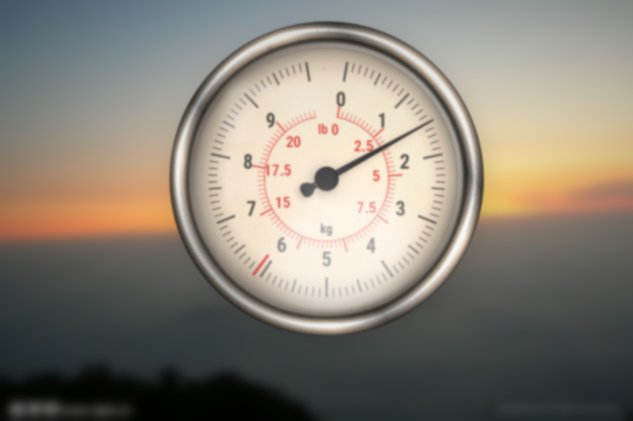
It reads 1.5 kg
